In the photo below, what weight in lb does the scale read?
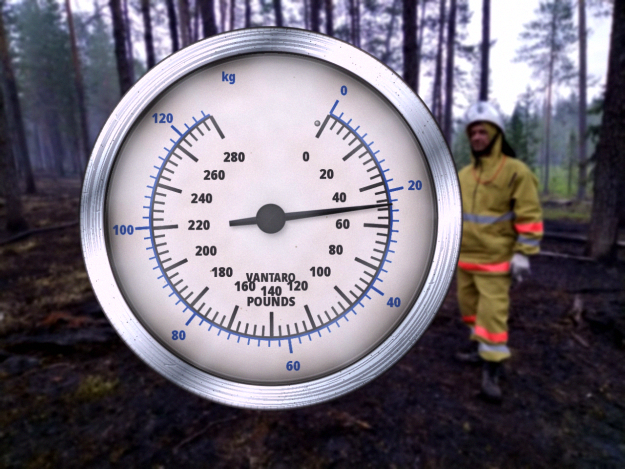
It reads 50 lb
